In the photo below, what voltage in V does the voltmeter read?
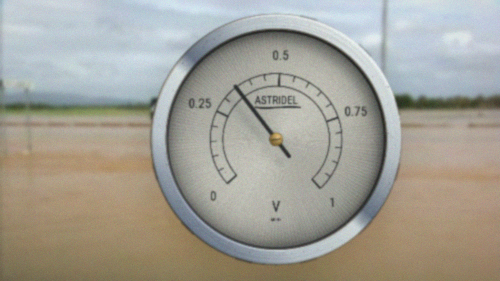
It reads 0.35 V
